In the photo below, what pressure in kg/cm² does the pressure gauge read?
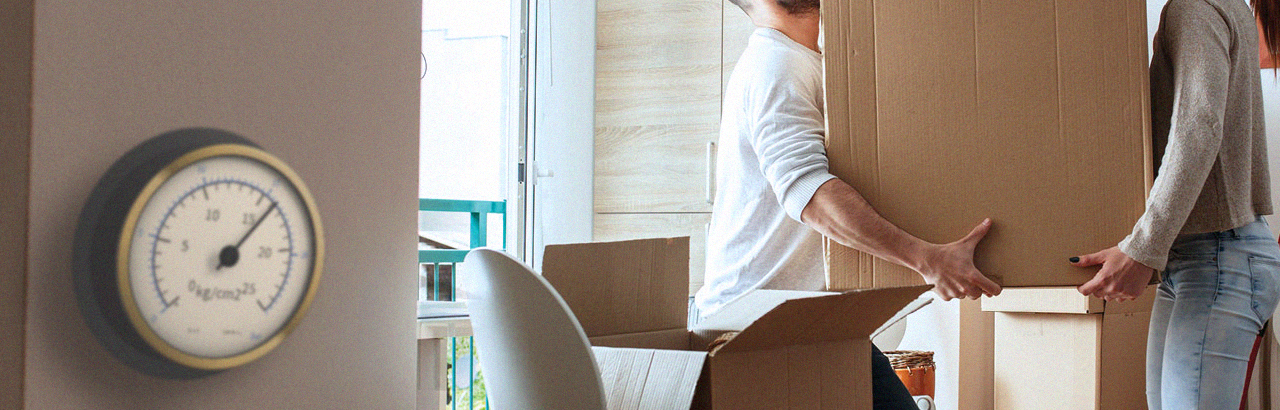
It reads 16 kg/cm²
